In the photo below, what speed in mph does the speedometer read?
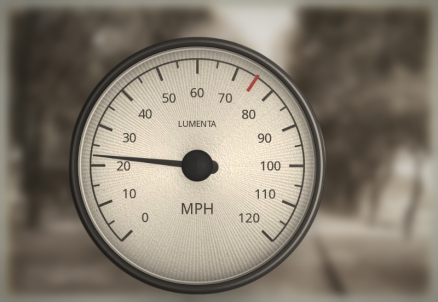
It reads 22.5 mph
